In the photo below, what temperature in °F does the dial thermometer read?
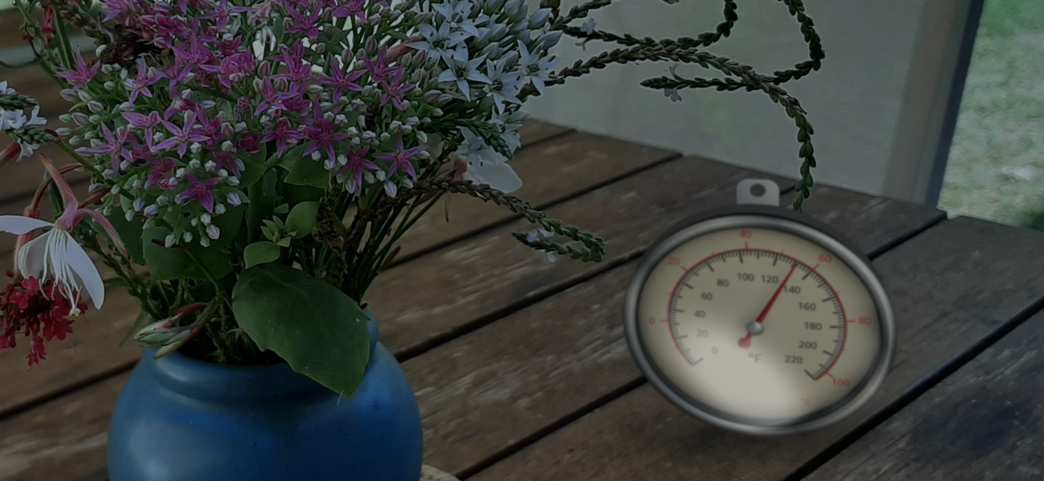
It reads 130 °F
